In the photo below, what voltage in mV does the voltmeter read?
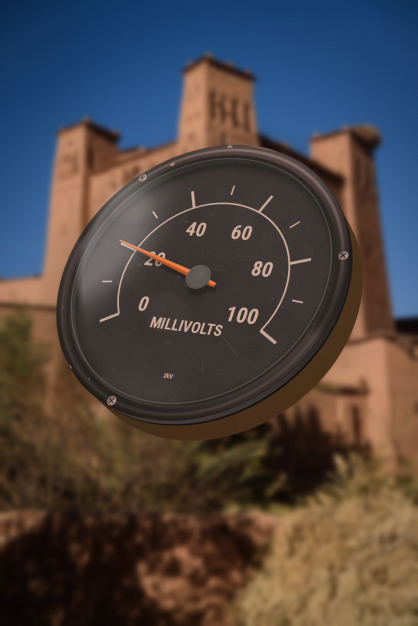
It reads 20 mV
